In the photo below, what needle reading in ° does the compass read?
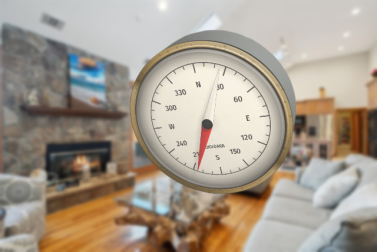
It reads 205 °
